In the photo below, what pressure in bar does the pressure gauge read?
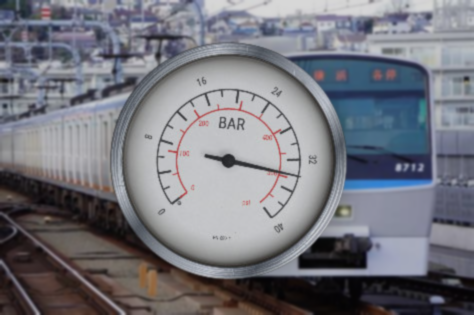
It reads 34 bar
